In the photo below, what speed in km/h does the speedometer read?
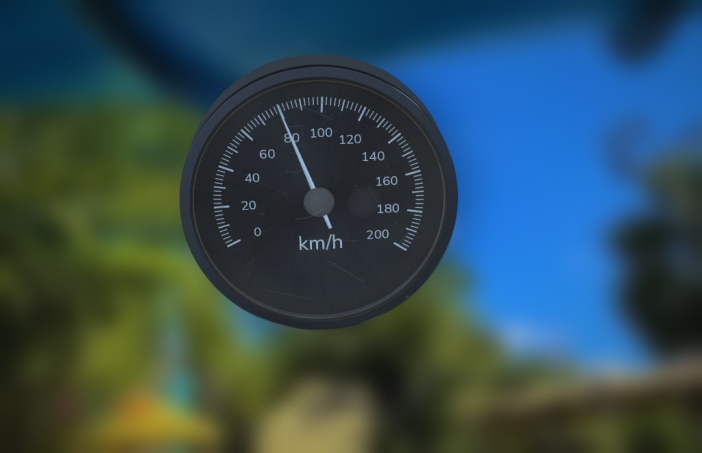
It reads 80 km/h
